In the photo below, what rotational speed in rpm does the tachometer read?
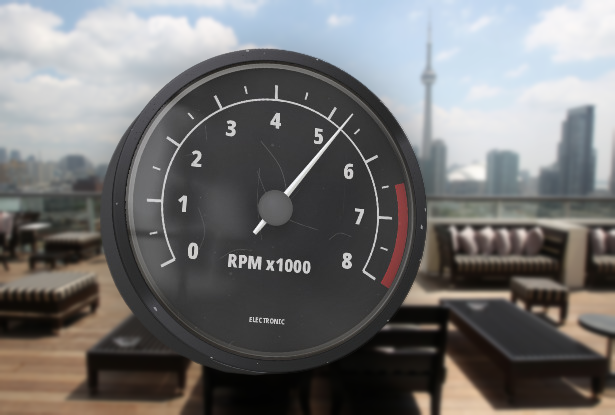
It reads 5250 rpm
